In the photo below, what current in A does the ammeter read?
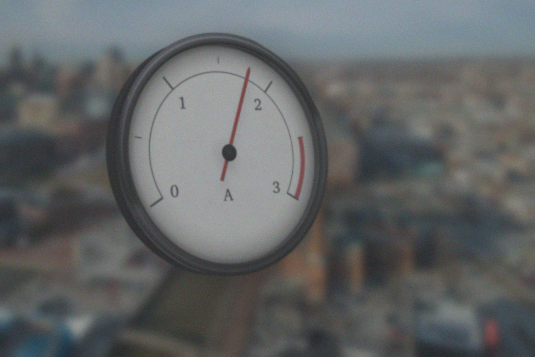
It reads 1.75 A
